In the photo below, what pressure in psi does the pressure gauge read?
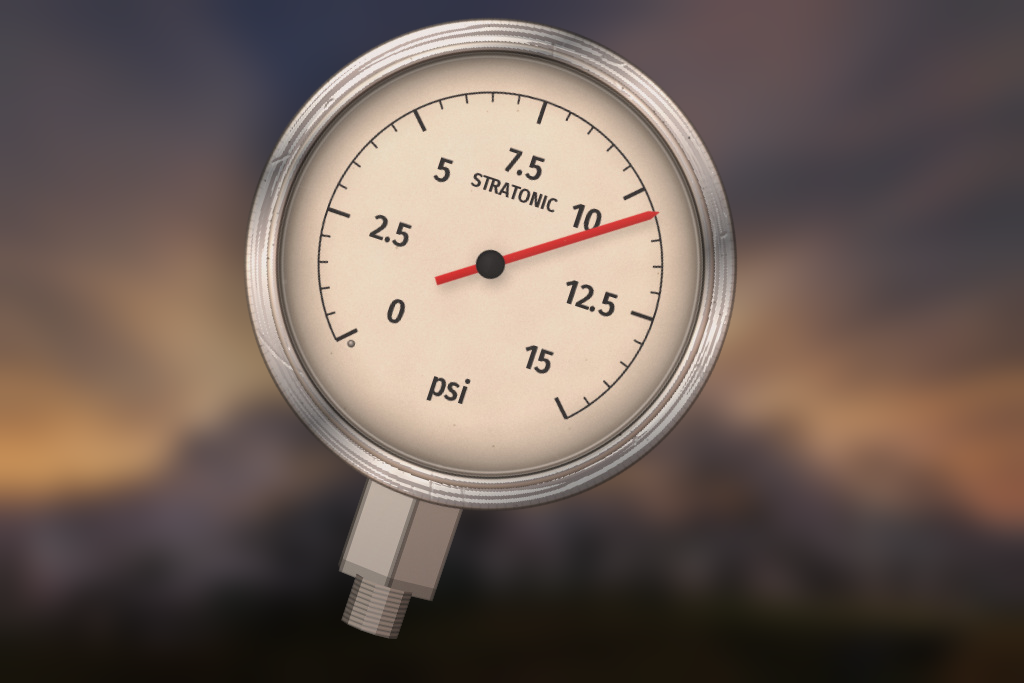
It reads 10.5 psi
